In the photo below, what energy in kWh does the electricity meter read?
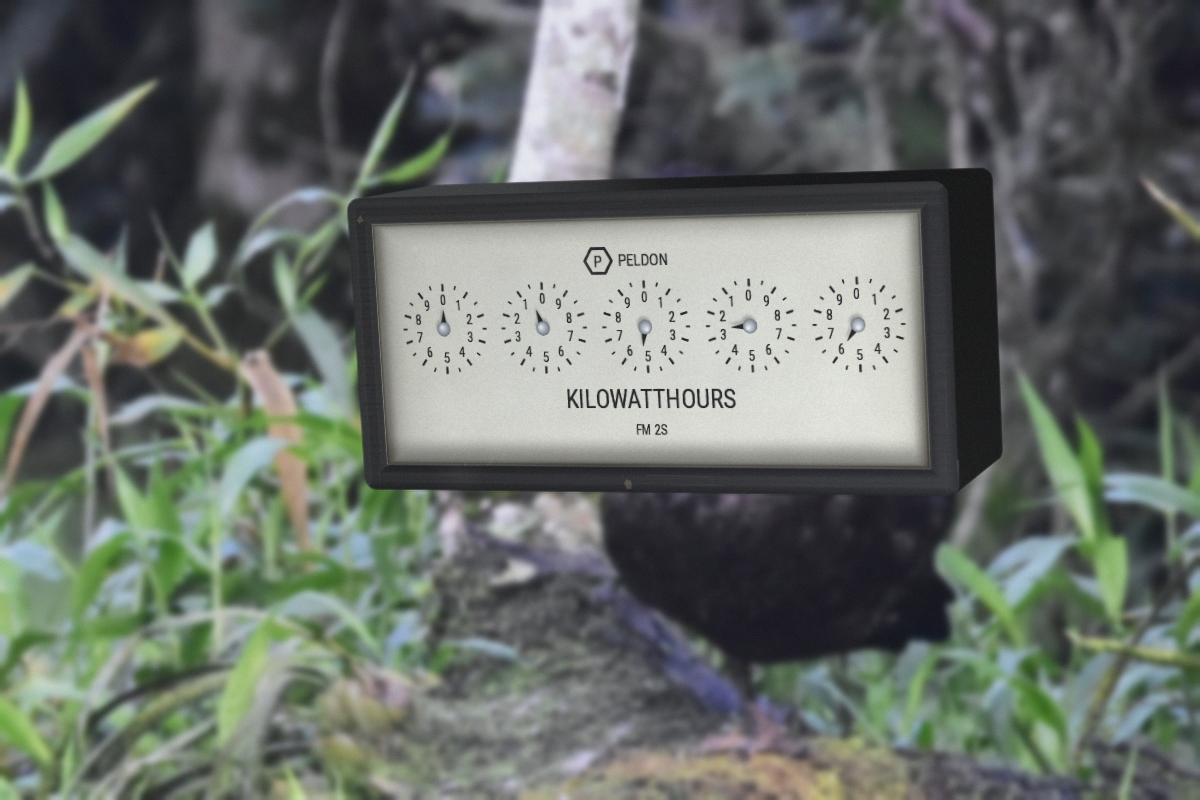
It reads 526 kWh
